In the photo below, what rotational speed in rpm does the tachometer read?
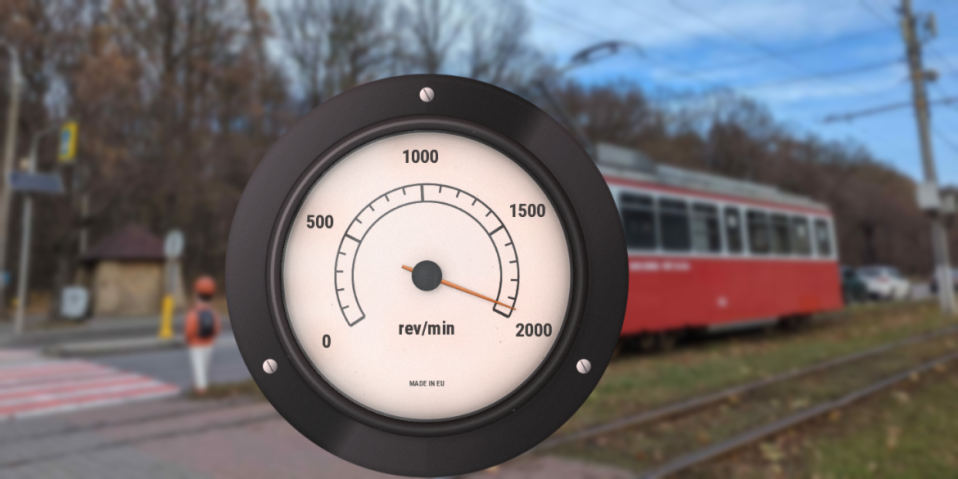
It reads 1950 rpm
